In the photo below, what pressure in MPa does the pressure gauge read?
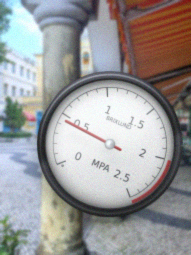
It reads 0.45 MPa
